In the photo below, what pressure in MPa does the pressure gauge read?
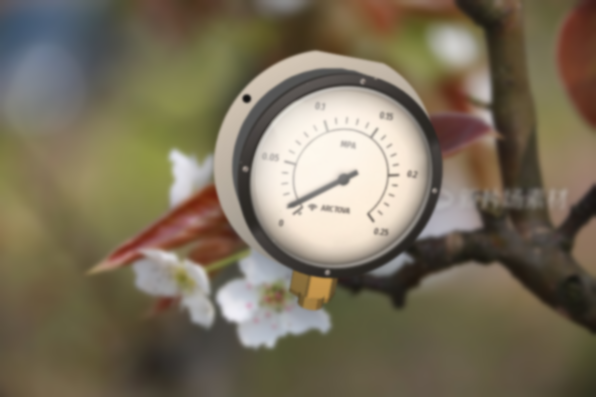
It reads 0.01 MPa
